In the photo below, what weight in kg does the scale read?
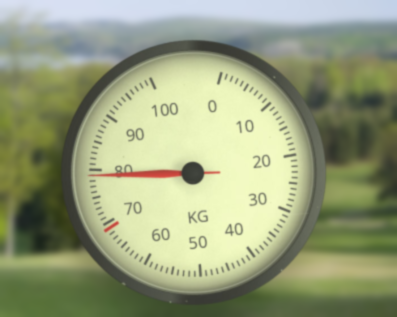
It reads 79 kg
